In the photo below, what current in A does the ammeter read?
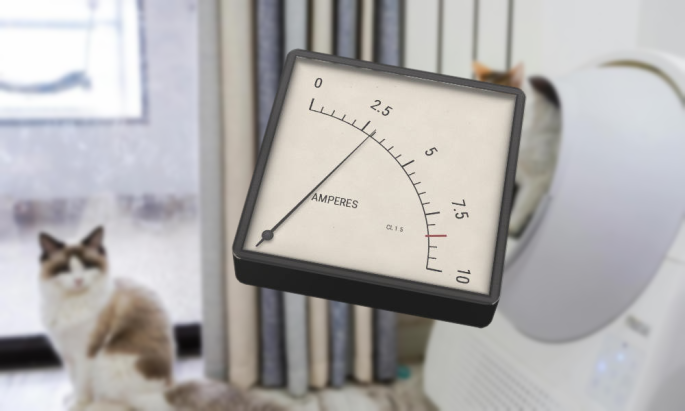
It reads 3 A
